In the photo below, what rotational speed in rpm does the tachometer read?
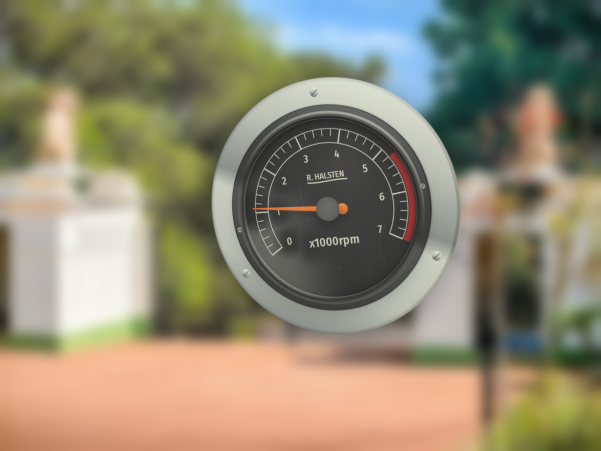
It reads 1100 rpm
